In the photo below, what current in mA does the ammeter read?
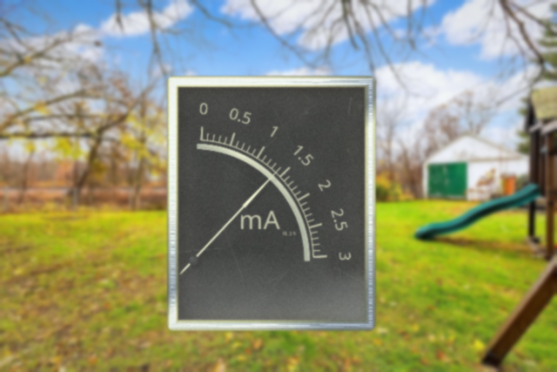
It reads 1.4 mA
